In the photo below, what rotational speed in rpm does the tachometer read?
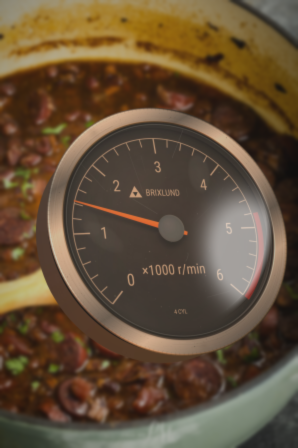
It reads 1400 rpm
